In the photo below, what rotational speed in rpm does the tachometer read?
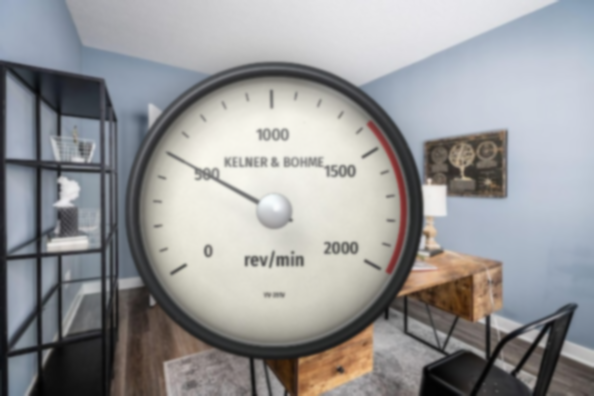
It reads 500 rpm
